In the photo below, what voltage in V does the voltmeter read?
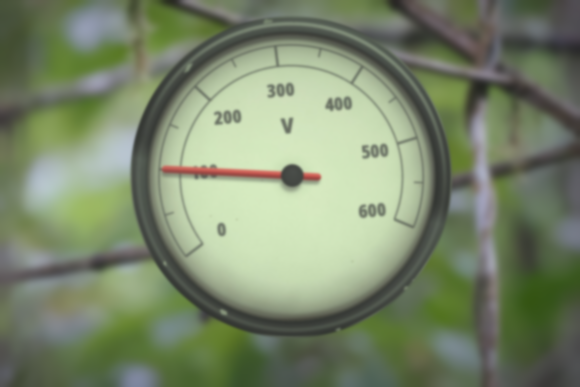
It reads 100 V
